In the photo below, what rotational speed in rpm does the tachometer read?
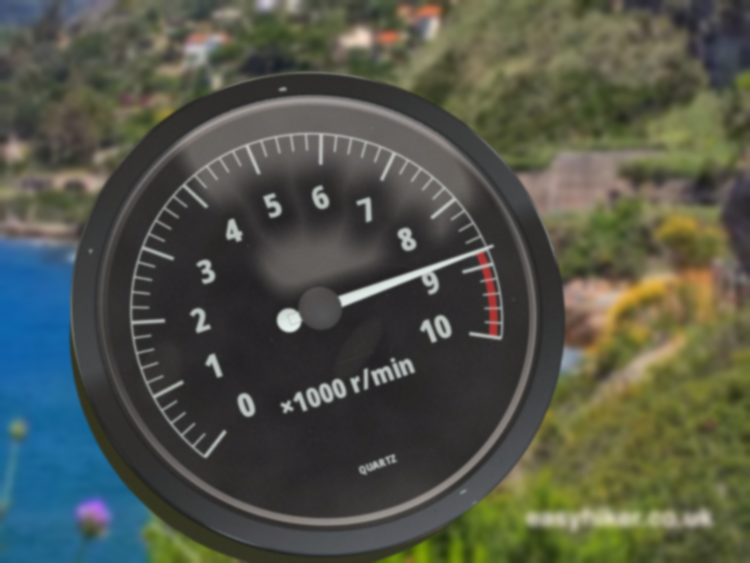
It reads 8800 rpm
